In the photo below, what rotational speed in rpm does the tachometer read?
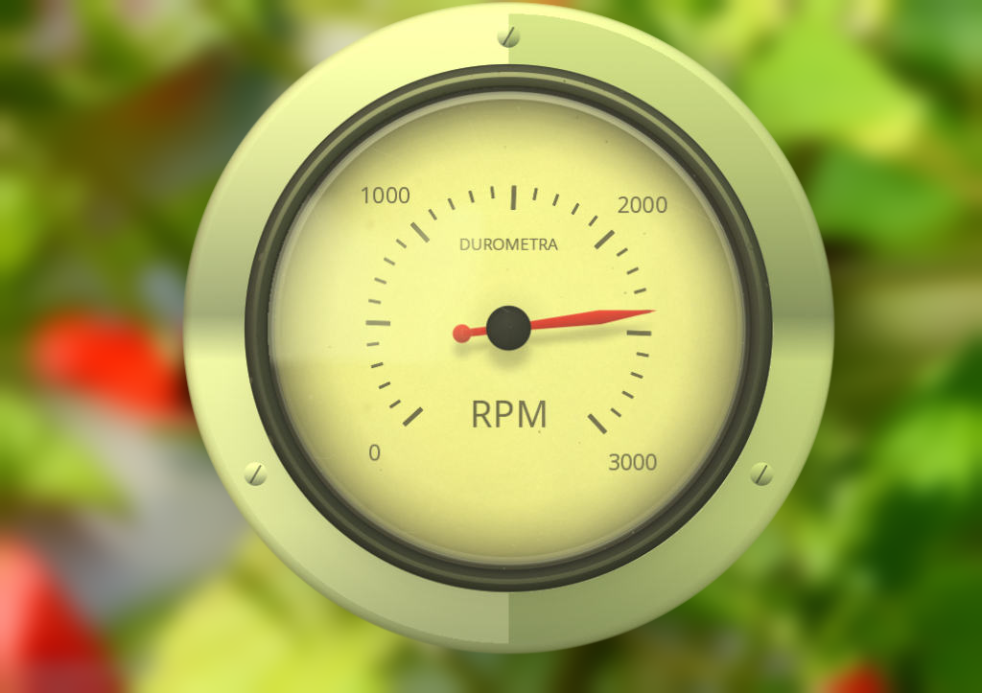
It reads 2400 rpm
